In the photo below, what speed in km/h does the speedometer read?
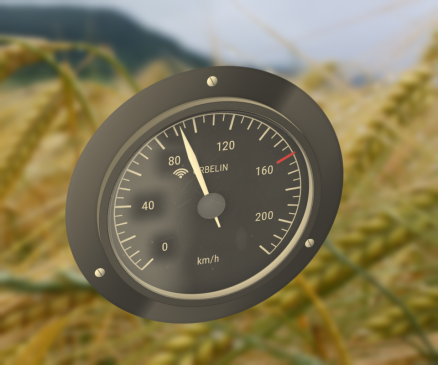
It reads 92.5 km/h
